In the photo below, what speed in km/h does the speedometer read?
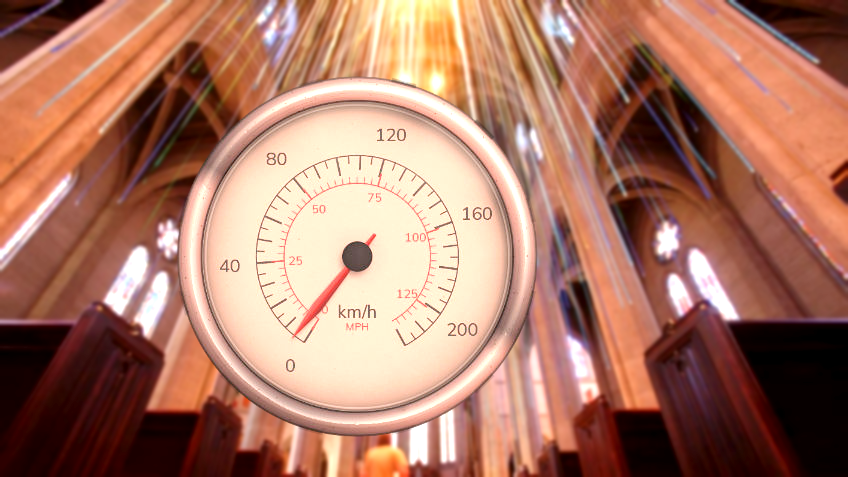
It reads 5 km/h
